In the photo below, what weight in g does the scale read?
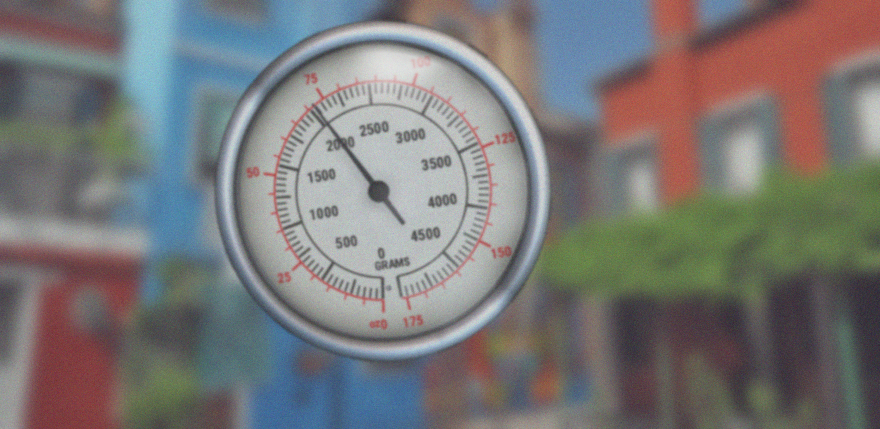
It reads 2050 g
